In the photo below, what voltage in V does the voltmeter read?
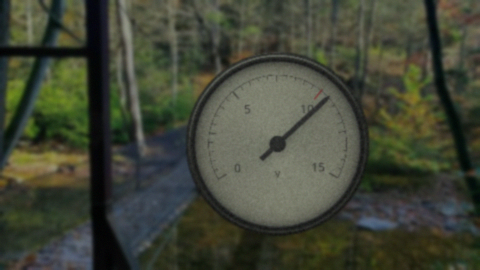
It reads 10.5 V
